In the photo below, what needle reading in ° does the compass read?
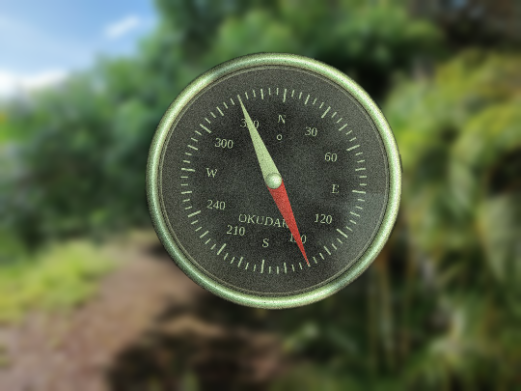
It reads 150 °
